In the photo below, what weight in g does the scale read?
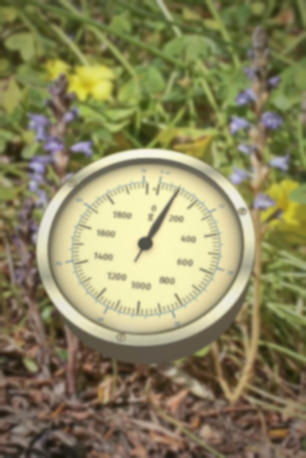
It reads 100 g
